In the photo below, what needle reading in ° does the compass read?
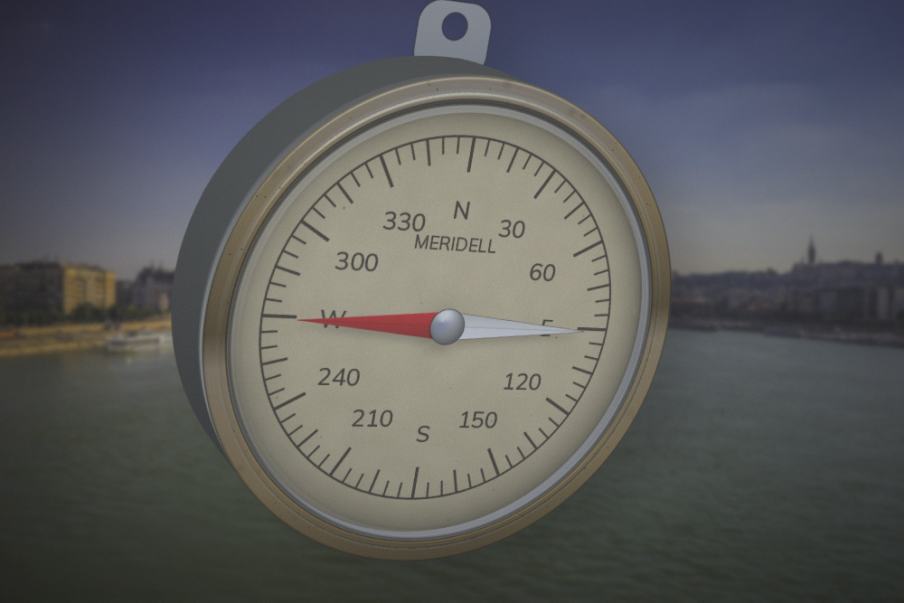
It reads 270 °
